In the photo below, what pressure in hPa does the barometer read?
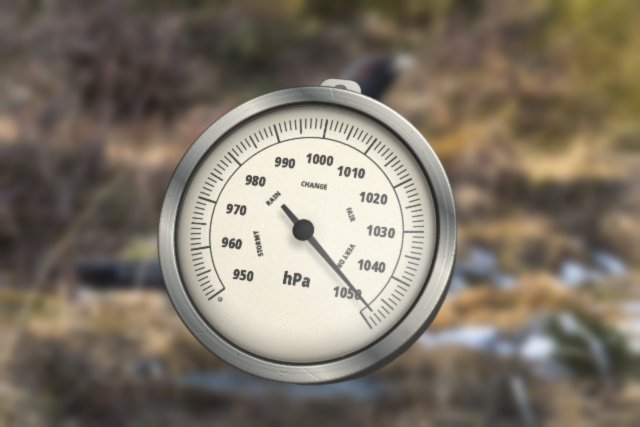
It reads 1048 hPa
